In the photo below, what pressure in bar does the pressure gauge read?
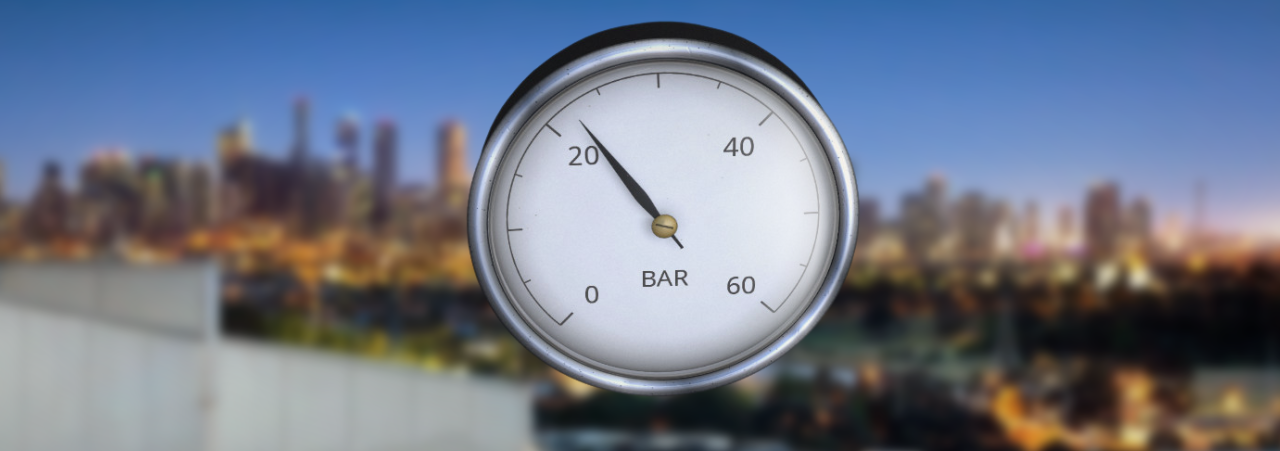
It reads 22.5 bar
